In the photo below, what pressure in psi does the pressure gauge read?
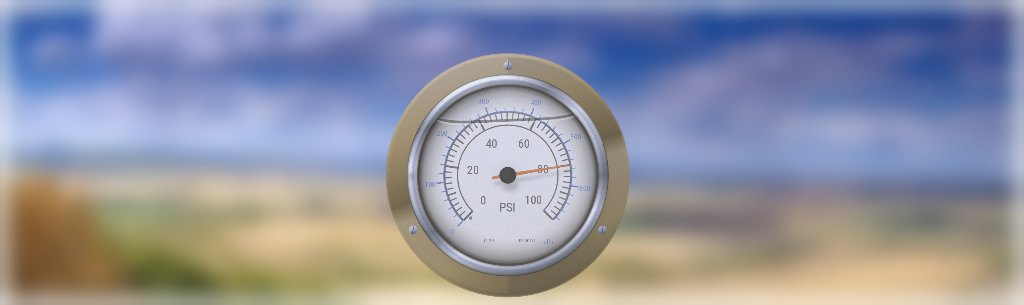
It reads 80 psi
